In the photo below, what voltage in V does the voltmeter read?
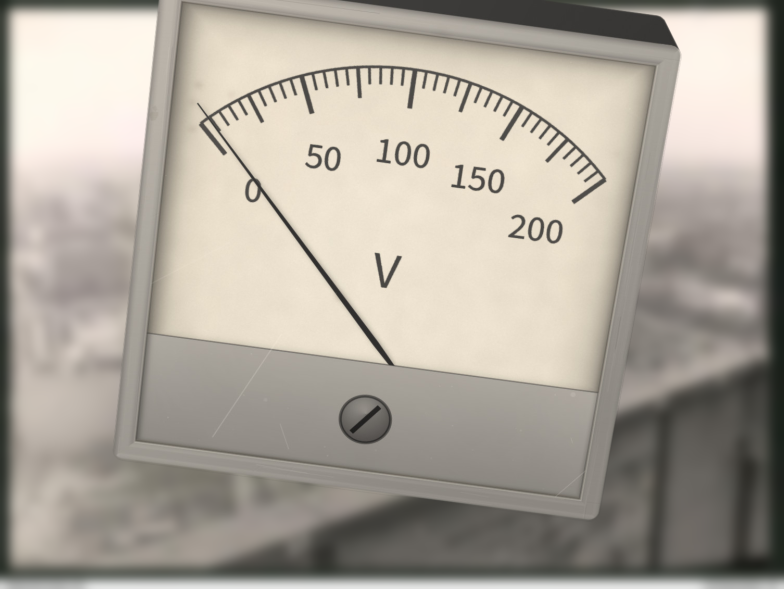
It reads 5 V
